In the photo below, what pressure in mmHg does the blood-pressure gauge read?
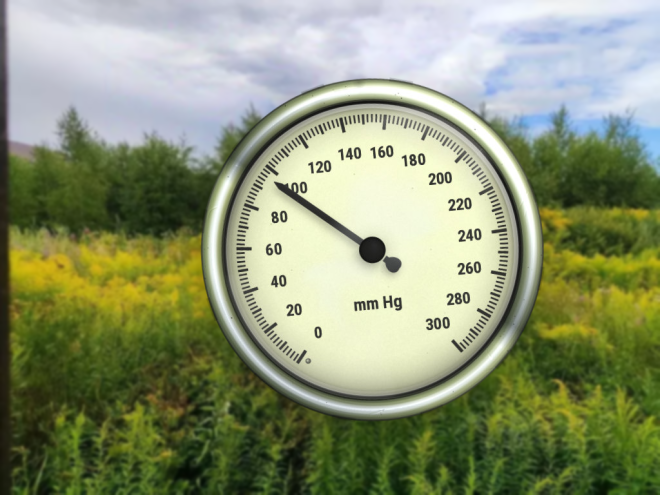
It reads 96 mmHg
